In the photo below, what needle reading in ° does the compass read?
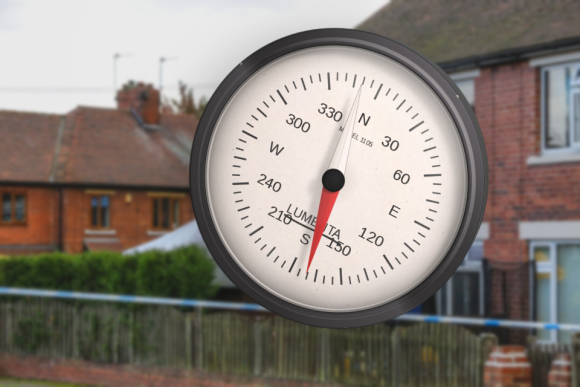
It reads 170 °
